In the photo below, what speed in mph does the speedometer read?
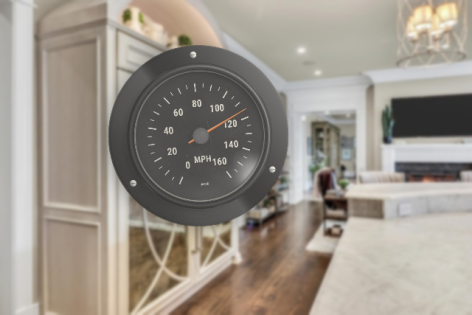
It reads 115 mph
